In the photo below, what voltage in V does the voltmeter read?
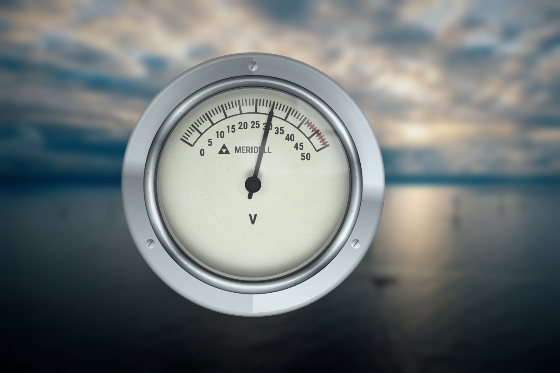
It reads 30 V
